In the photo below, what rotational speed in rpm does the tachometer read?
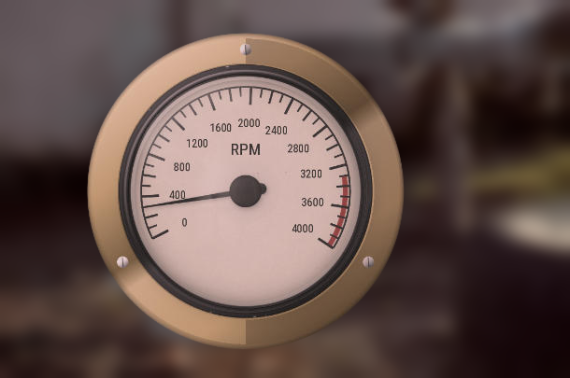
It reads 300 rpm
